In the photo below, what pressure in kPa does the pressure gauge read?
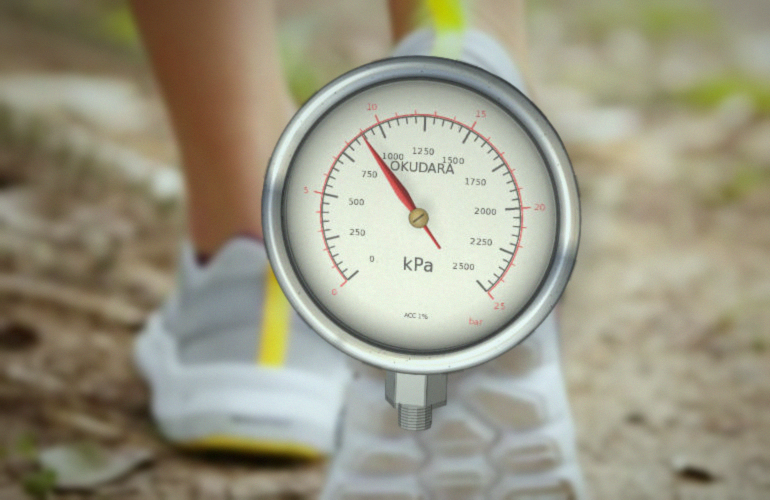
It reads 900 kPa
